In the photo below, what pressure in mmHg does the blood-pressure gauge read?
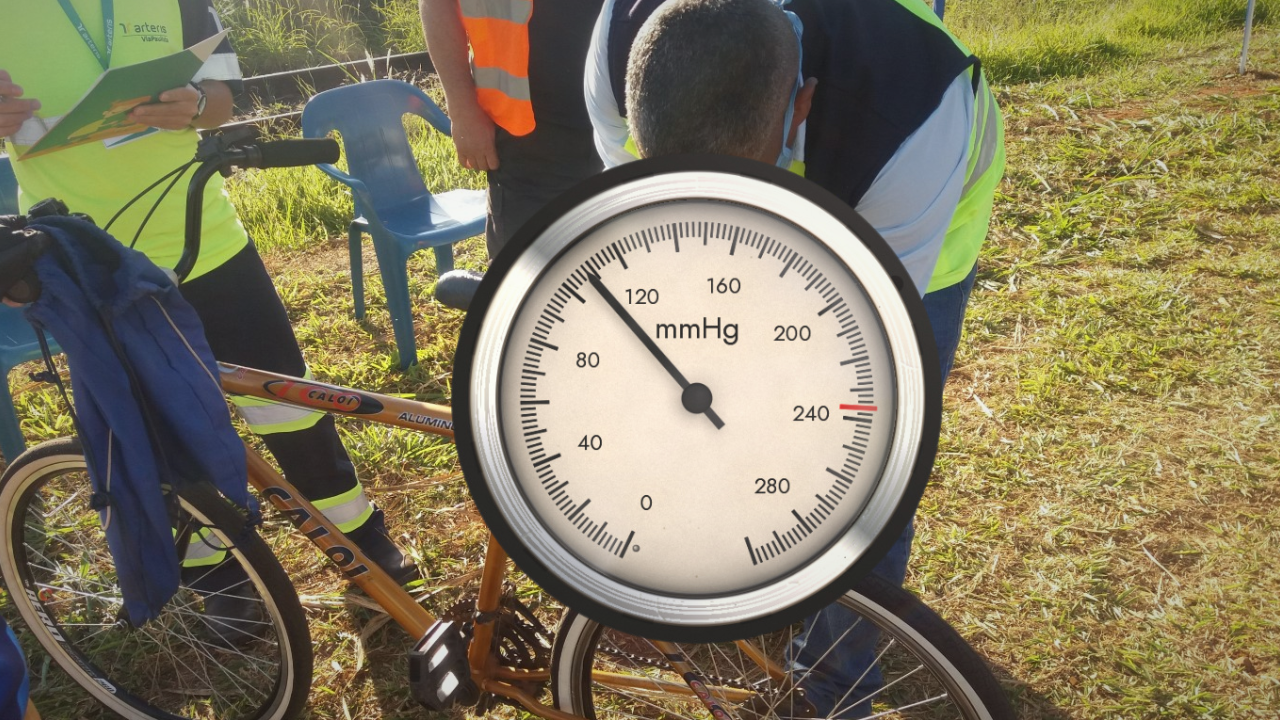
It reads 108 mmHg
